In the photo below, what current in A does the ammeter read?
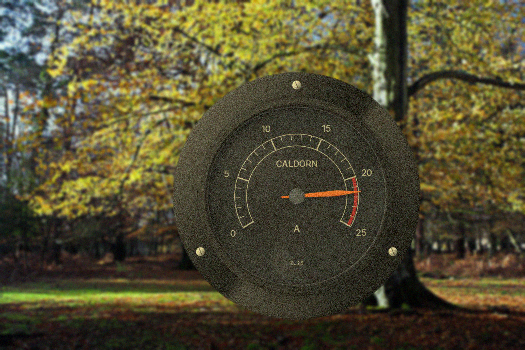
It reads 21.5 A
